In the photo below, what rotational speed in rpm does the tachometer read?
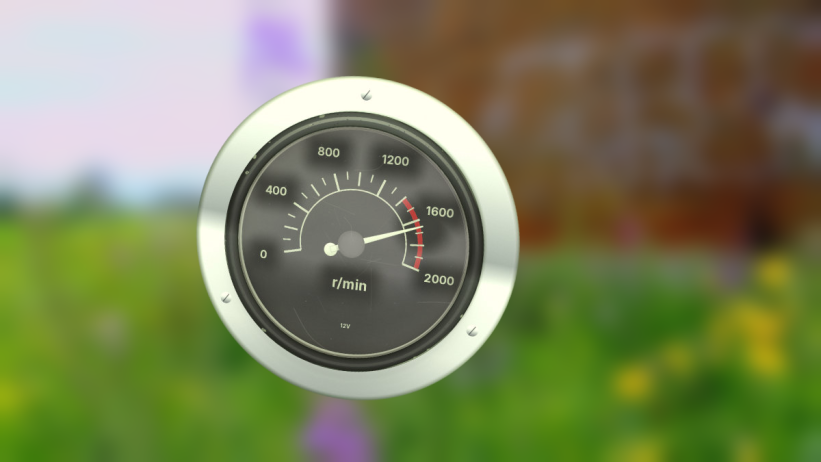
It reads 1650 rpm
